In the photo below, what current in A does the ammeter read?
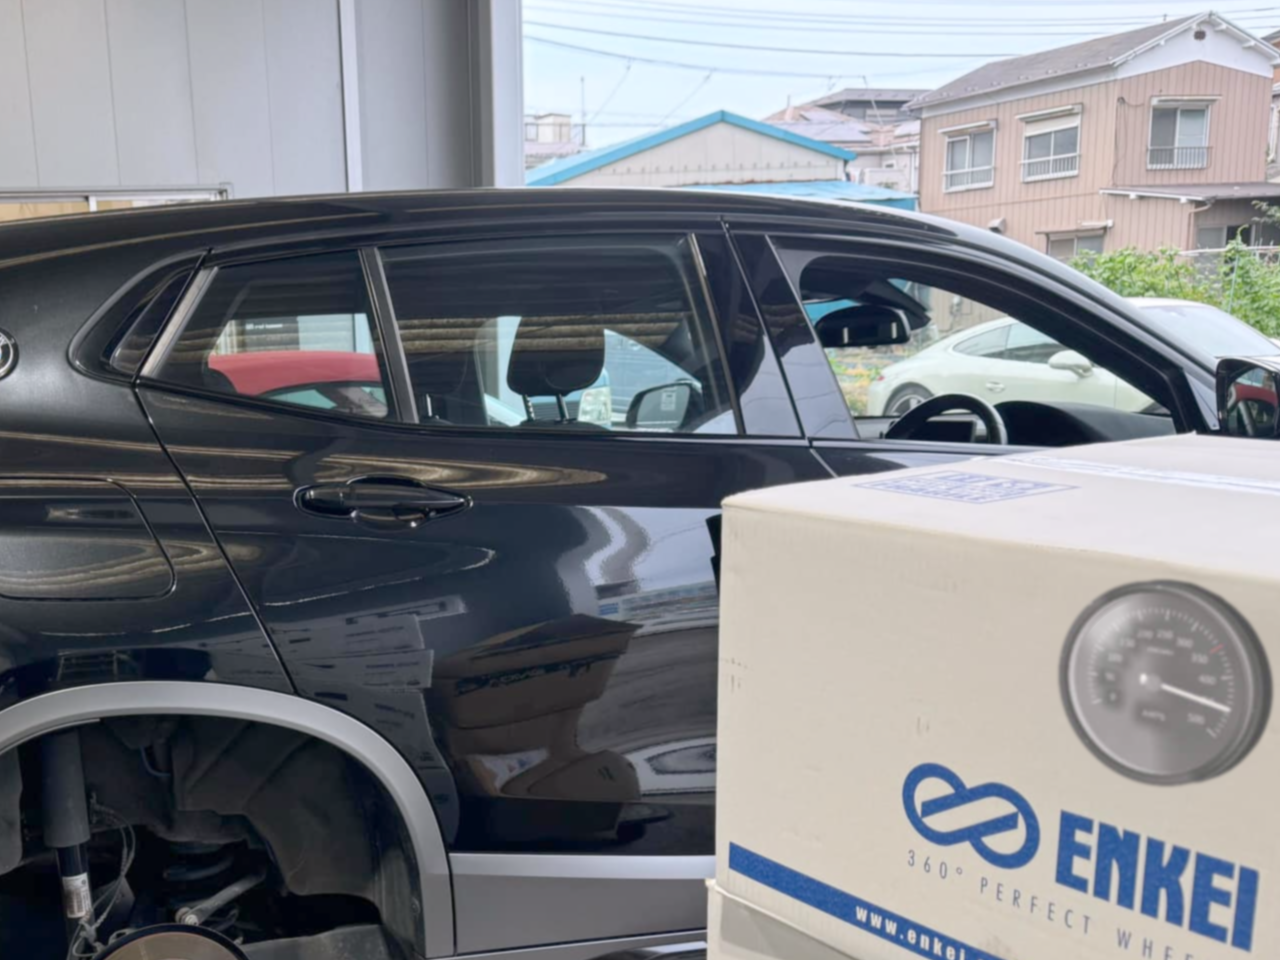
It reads 450 A
